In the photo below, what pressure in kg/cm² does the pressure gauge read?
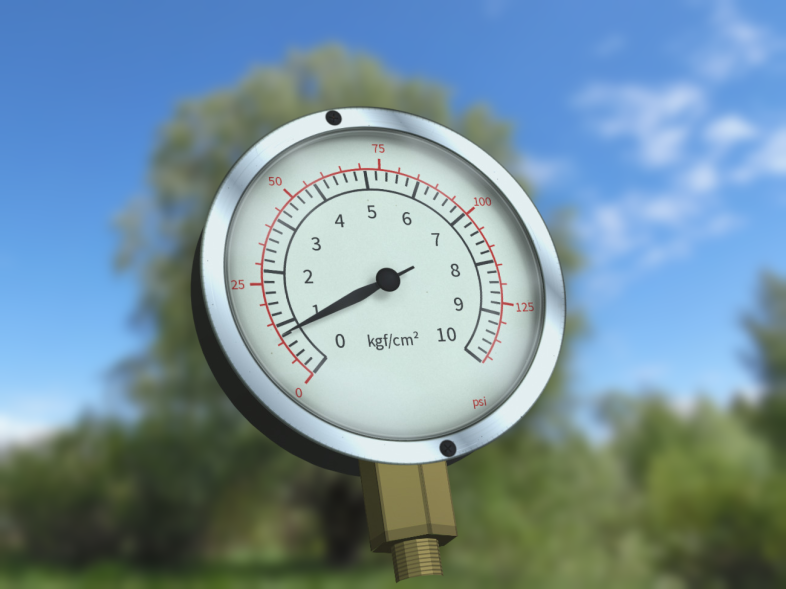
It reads 0.8 kg/cm²
